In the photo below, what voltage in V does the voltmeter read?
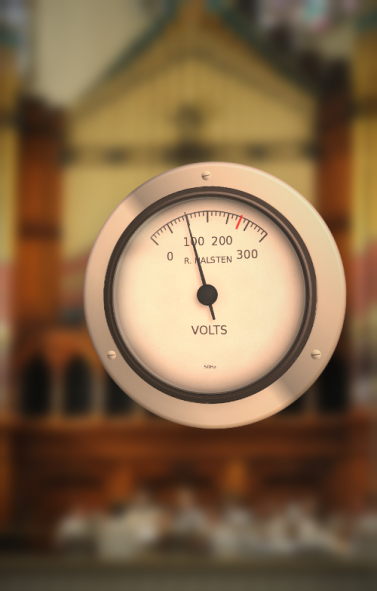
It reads 100 V
